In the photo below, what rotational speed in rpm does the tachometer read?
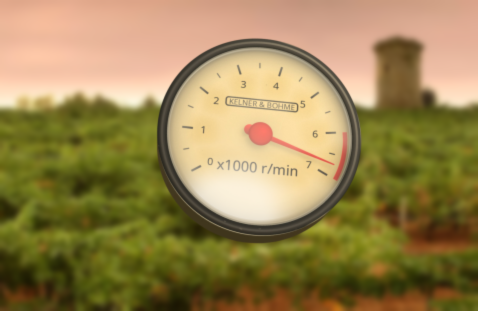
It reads 6750 rpm
